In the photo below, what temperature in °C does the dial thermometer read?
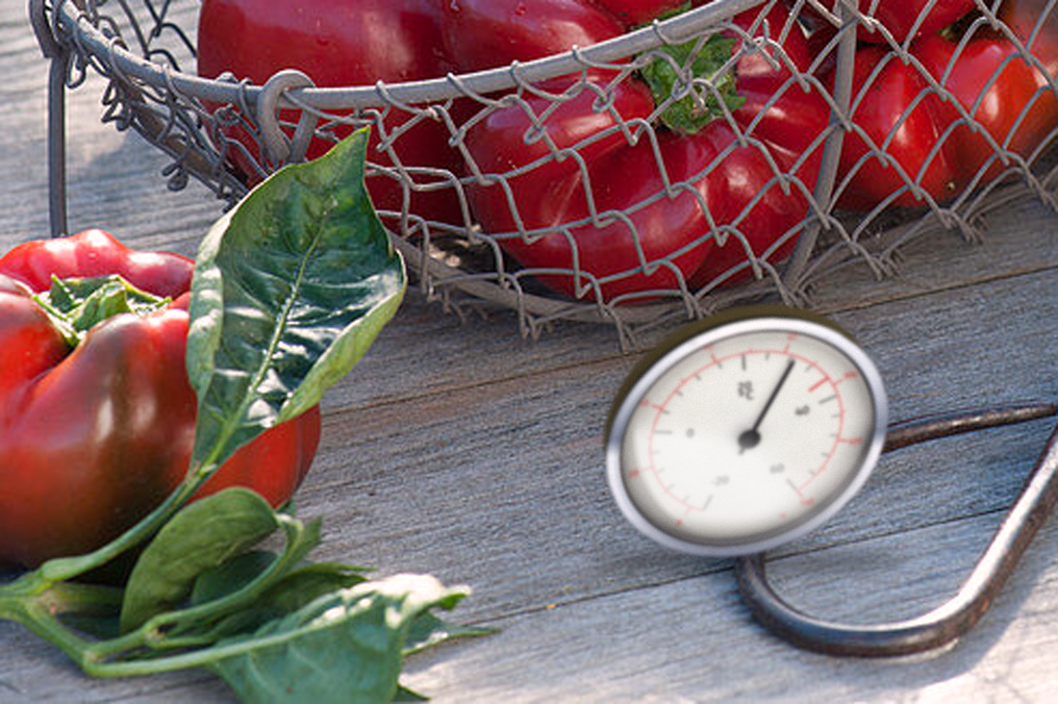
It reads 28 °C
